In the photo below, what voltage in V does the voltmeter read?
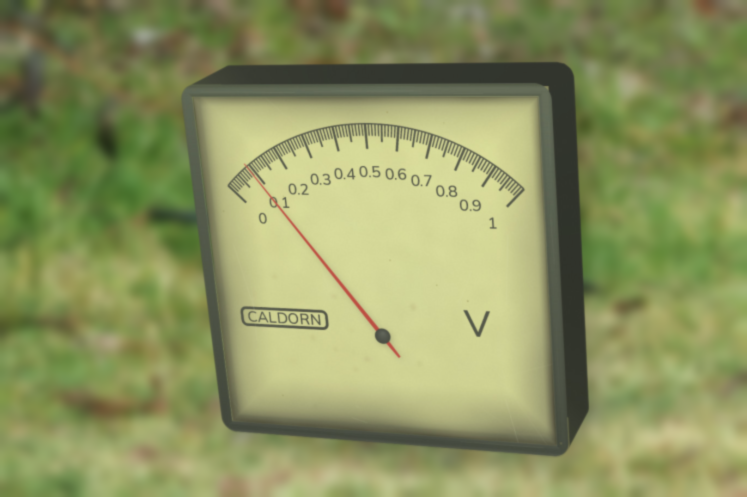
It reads 0.1 V
